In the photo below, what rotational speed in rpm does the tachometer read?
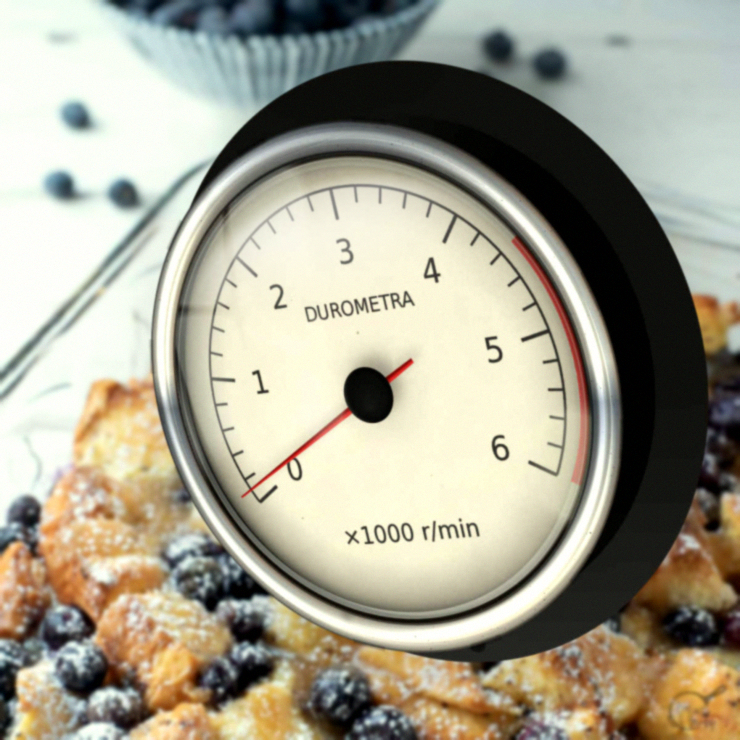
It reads 100 rpm
